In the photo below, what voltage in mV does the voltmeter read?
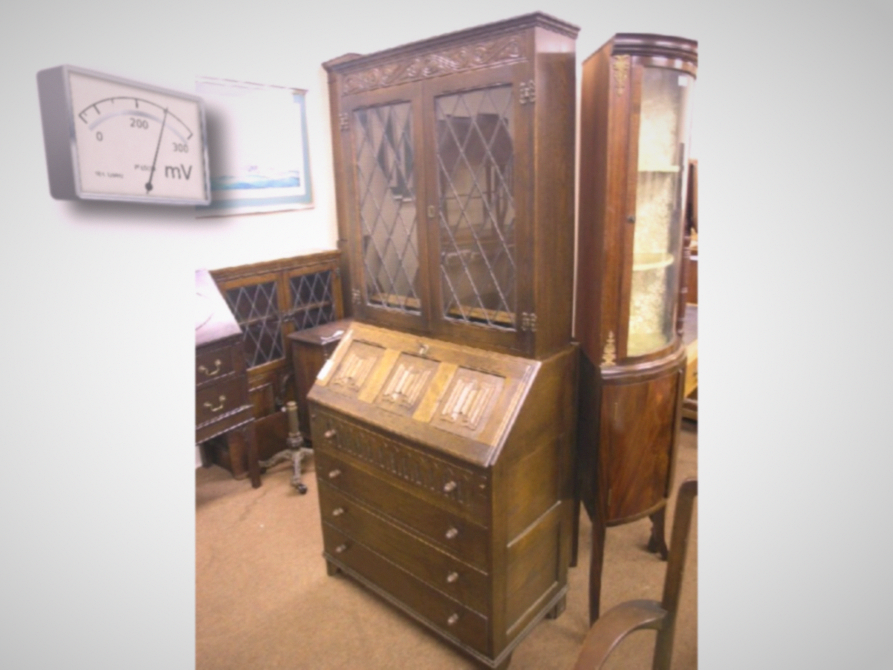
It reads 250 mV
